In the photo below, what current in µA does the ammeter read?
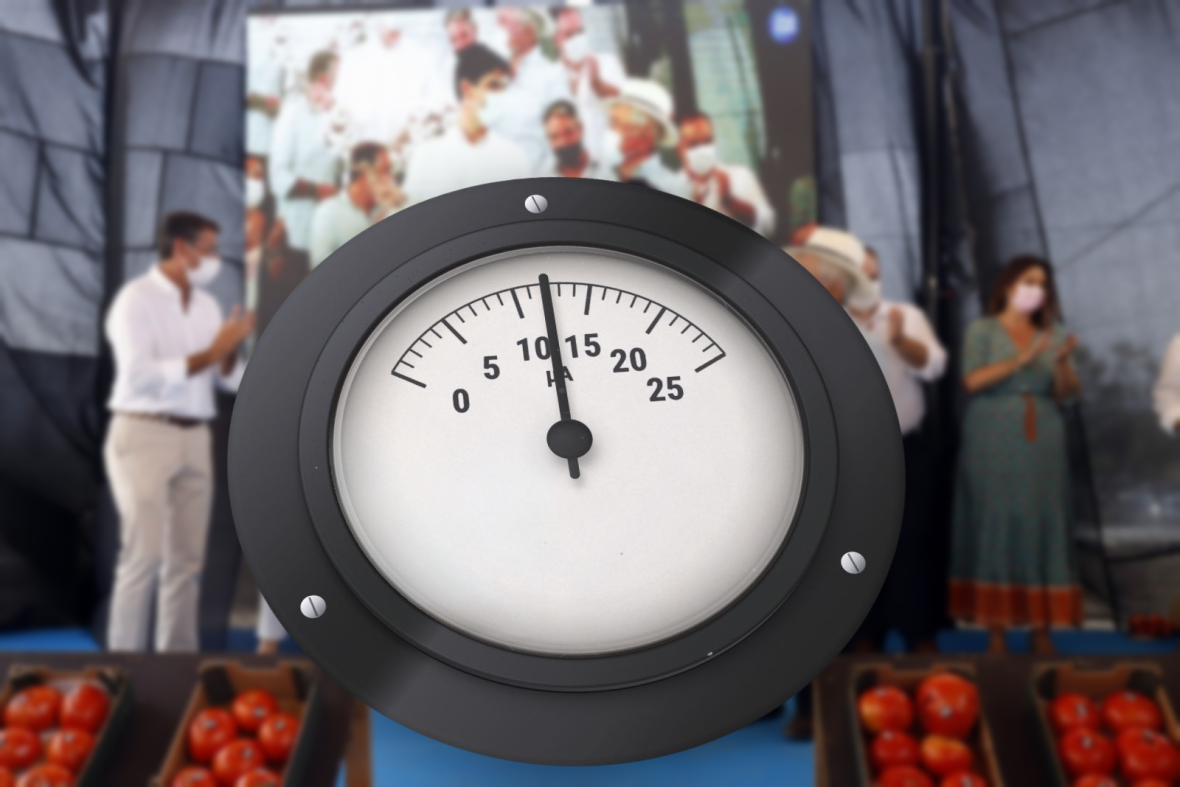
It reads 12 µA
